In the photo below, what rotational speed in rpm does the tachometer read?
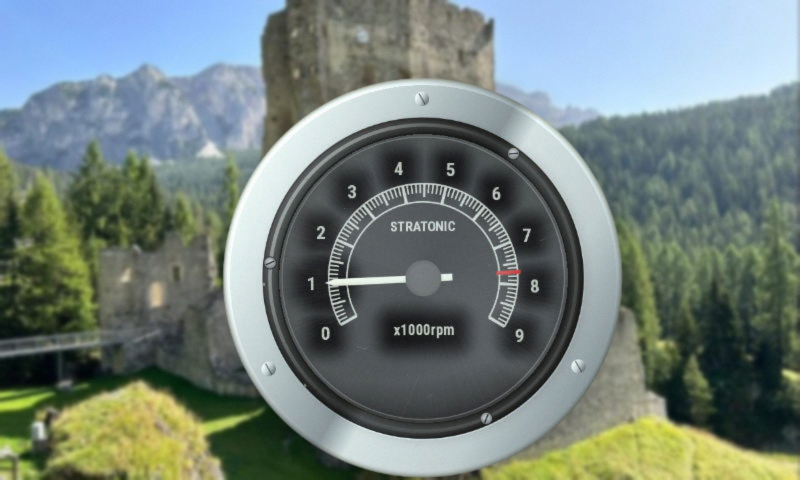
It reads 1000 rpm
